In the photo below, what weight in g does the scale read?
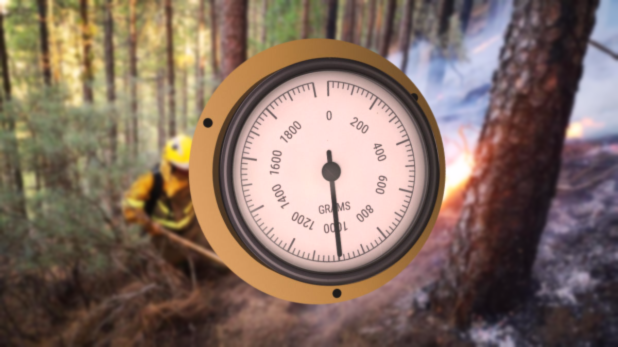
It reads 1000 g
